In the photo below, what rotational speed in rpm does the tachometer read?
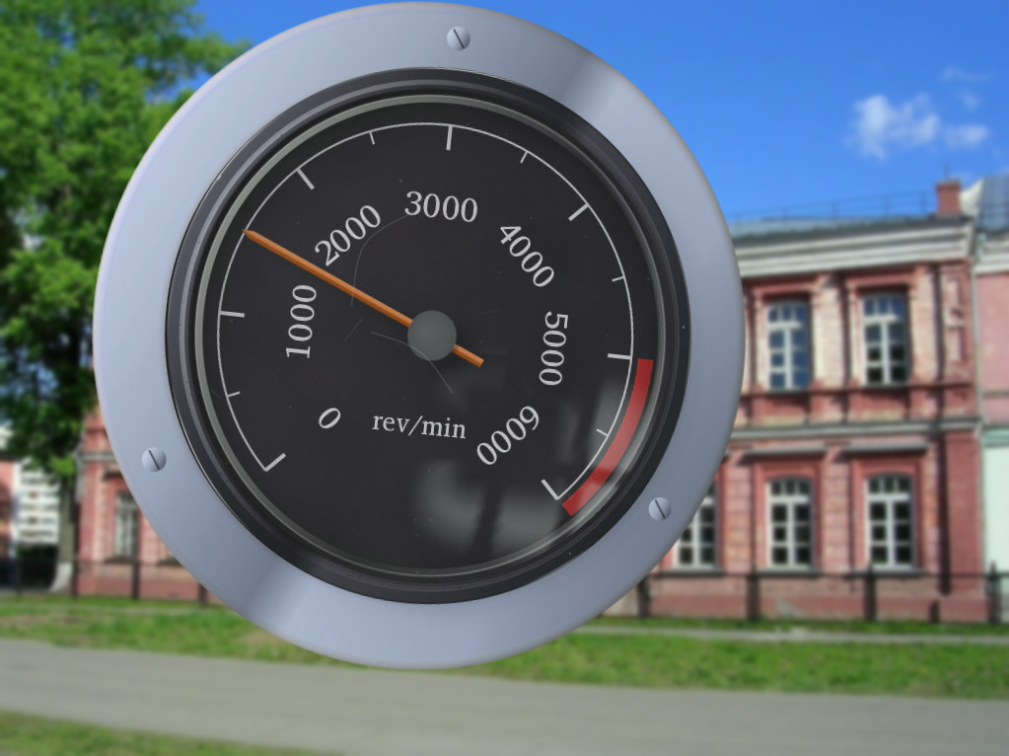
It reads 1500 rpm
